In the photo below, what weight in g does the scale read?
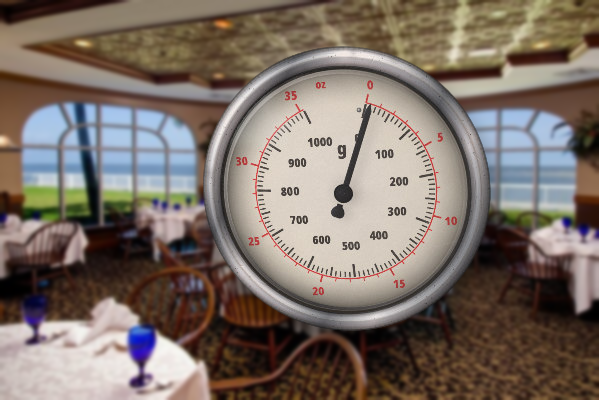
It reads 10 g
